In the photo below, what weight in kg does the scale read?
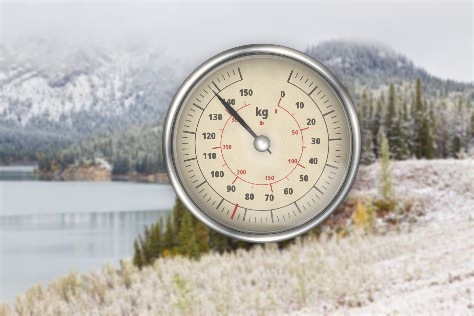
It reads 138 kg
